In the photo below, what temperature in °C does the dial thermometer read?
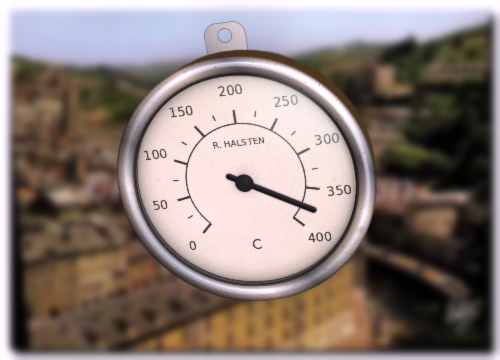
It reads 375 °C
